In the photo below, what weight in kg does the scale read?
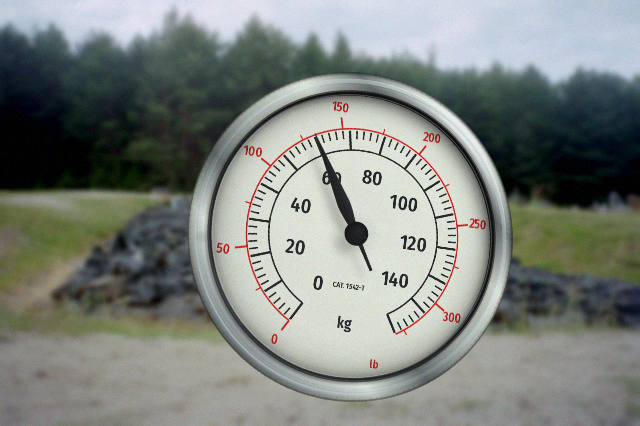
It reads 60 kg
